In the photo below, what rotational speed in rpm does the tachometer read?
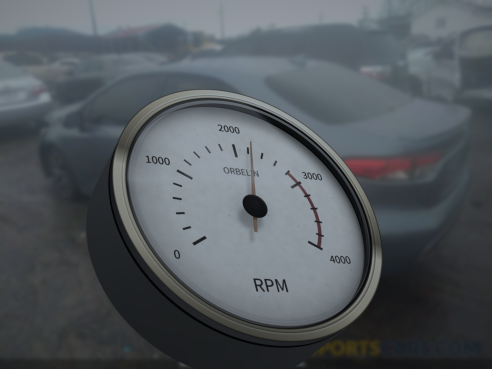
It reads 2200 rpm
